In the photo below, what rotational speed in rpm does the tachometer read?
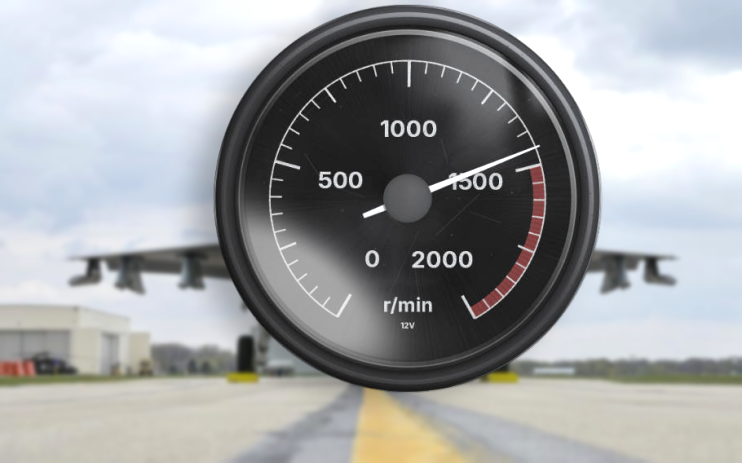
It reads 1450 rpm
